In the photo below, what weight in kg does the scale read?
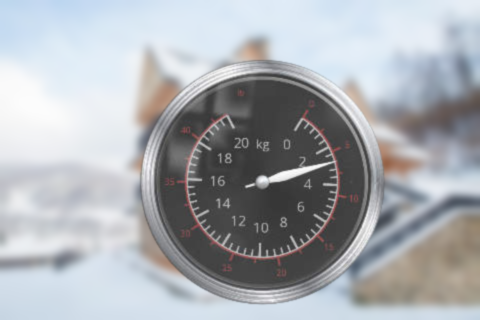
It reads 2.8 kg
